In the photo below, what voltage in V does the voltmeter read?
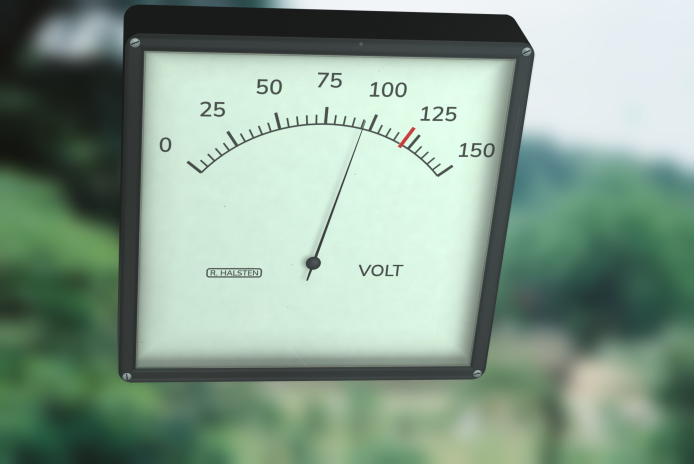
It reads 95 V
